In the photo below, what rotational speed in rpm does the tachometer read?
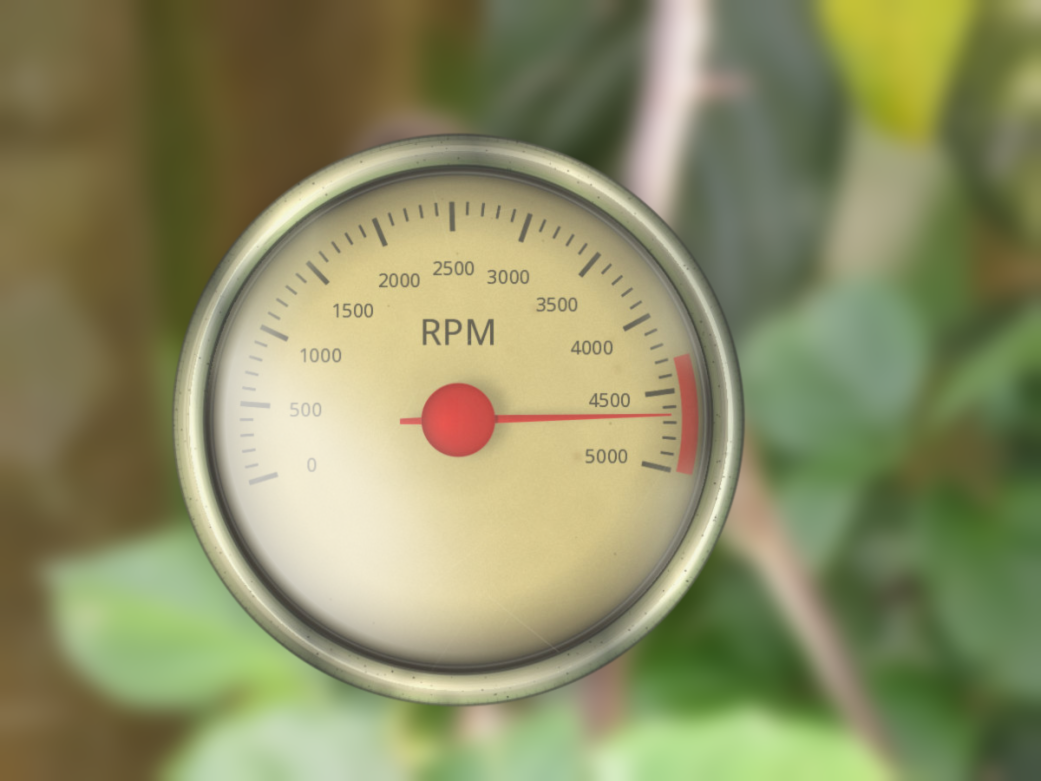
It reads 4650 rpm
